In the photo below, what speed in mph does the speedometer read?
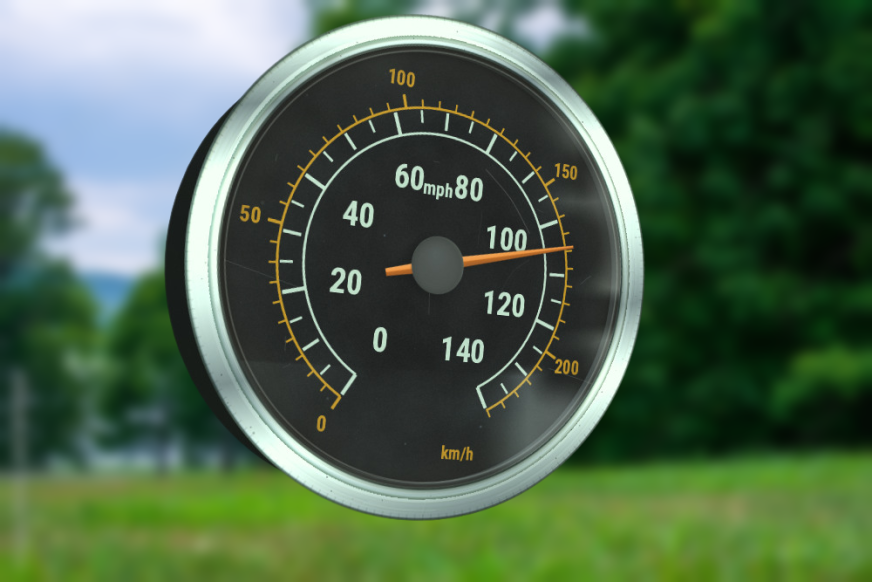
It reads 105 mph
